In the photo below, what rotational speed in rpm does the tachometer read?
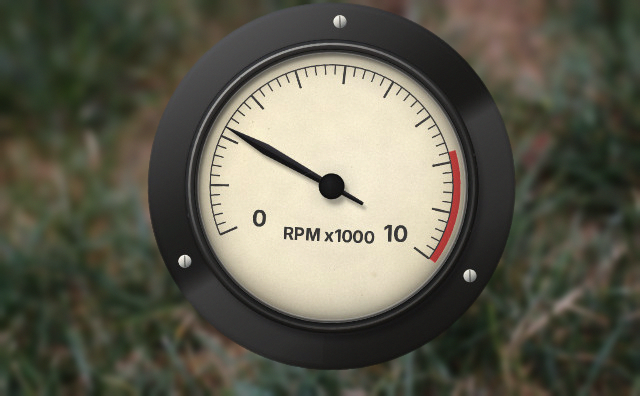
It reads 2200 rpm
